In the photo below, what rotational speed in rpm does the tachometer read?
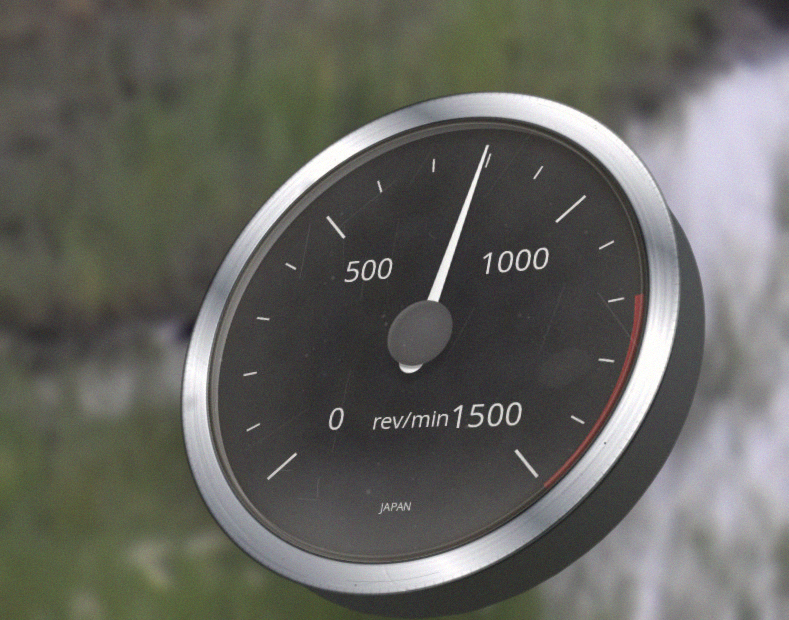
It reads 800 rpm
